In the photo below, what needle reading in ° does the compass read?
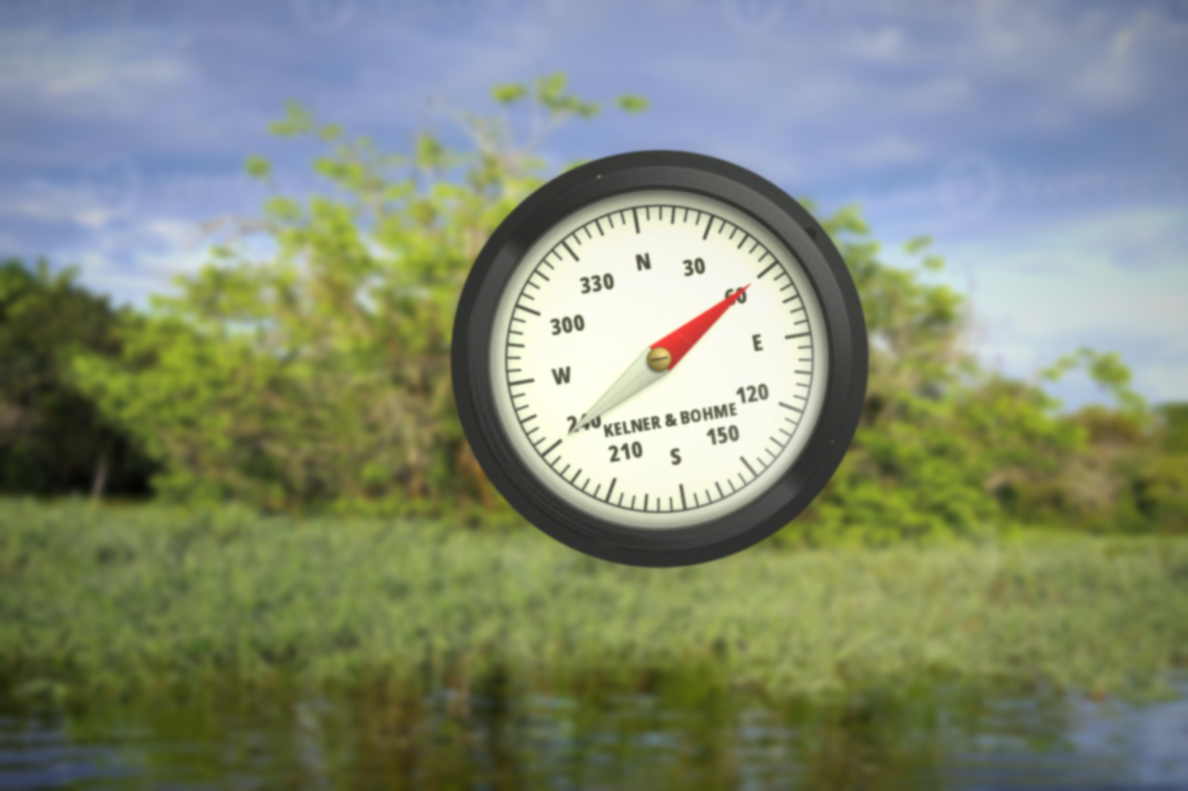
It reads 60 °
